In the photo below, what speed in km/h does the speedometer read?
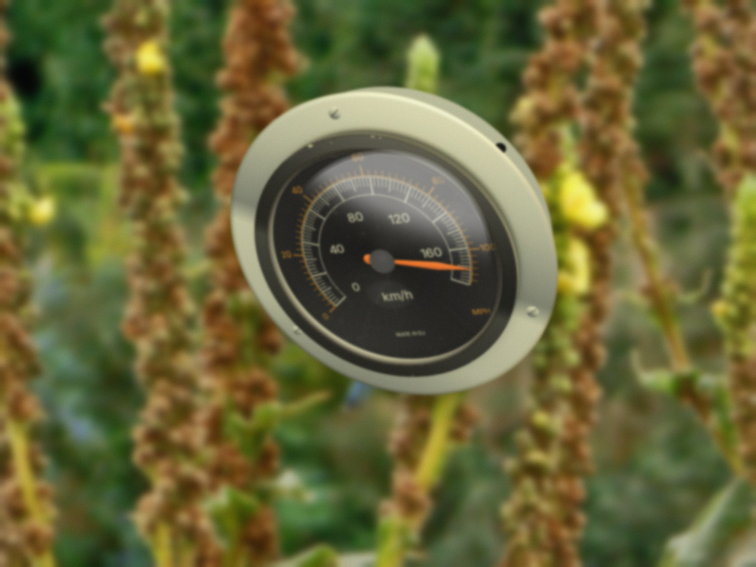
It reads 170 km/h
